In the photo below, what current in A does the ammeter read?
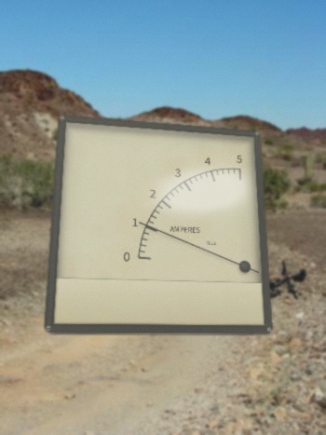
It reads 1 A
